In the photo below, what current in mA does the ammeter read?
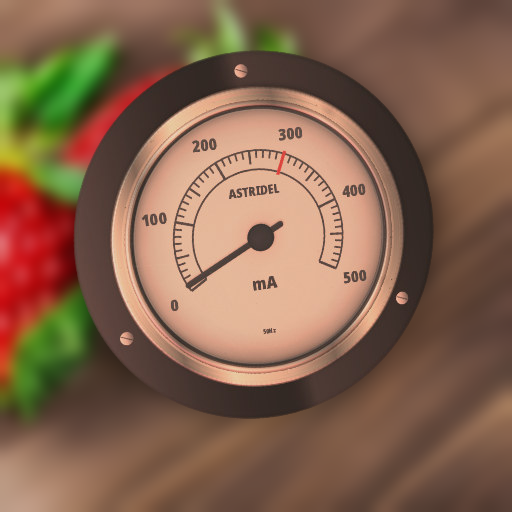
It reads 10 mA
